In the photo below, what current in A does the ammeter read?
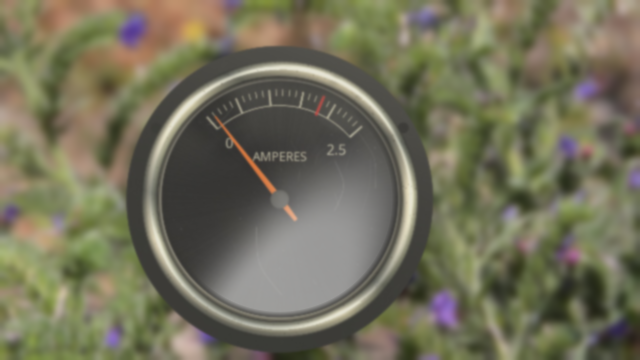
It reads 0.1 A
